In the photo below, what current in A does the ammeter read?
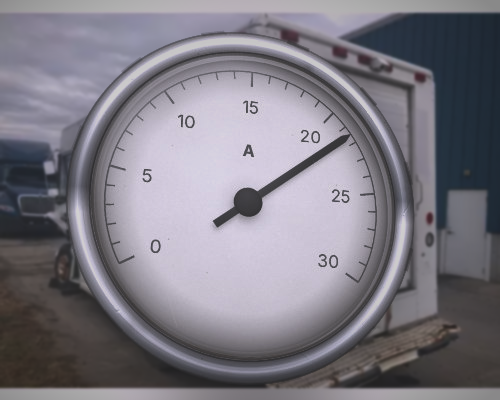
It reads 21.5 A
